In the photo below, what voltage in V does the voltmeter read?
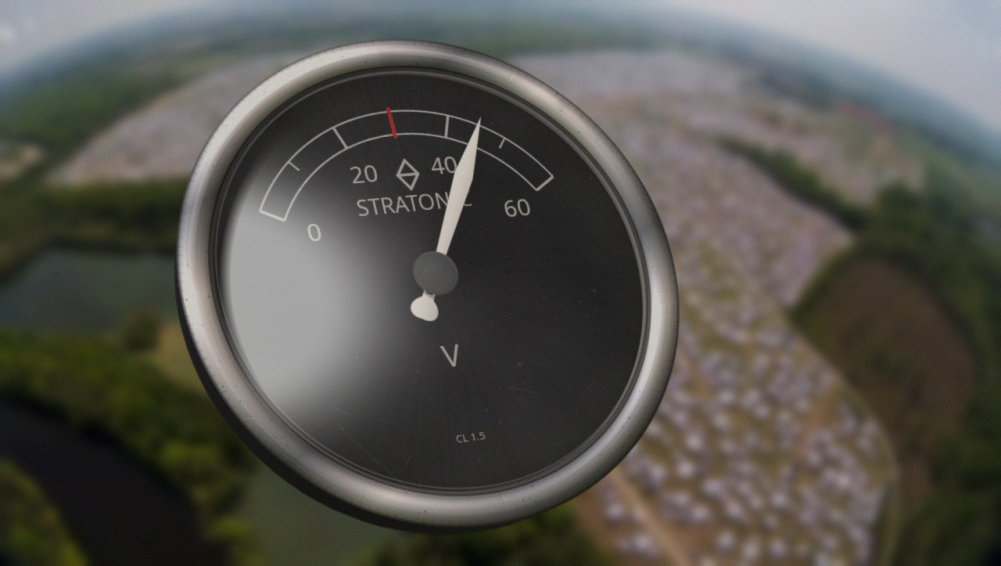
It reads 45 V
